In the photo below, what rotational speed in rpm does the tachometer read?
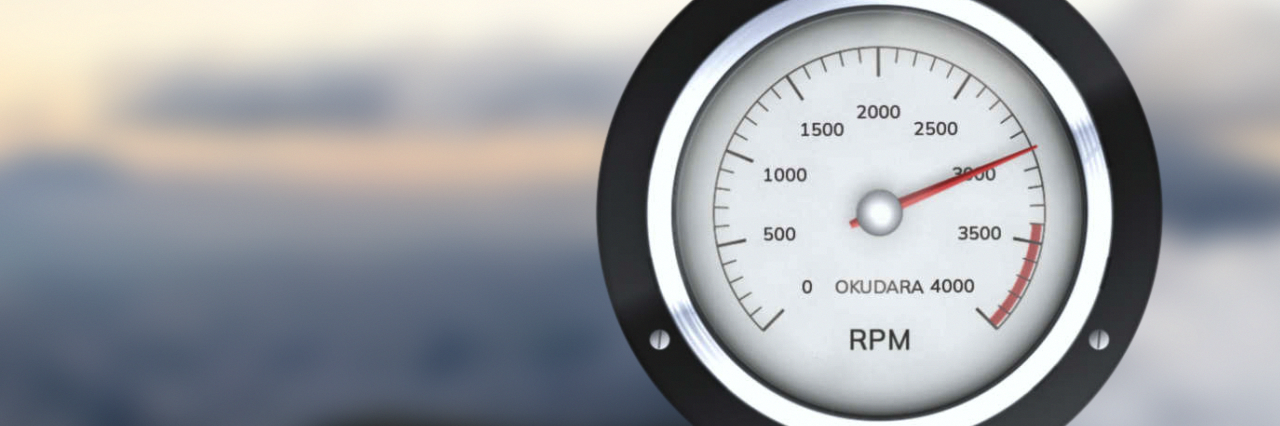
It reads 3000 rpm
